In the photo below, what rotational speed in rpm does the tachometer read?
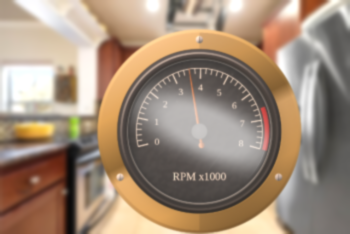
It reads 3600 rpm
